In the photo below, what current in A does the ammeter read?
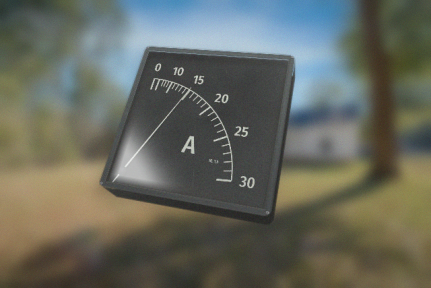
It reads 15 A
